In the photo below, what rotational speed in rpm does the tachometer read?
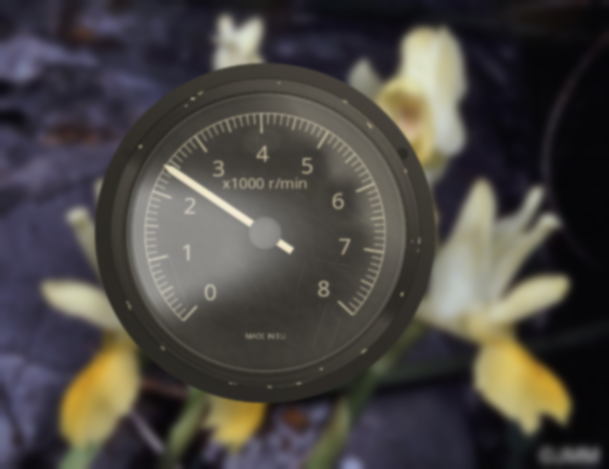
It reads 2400 rpm
